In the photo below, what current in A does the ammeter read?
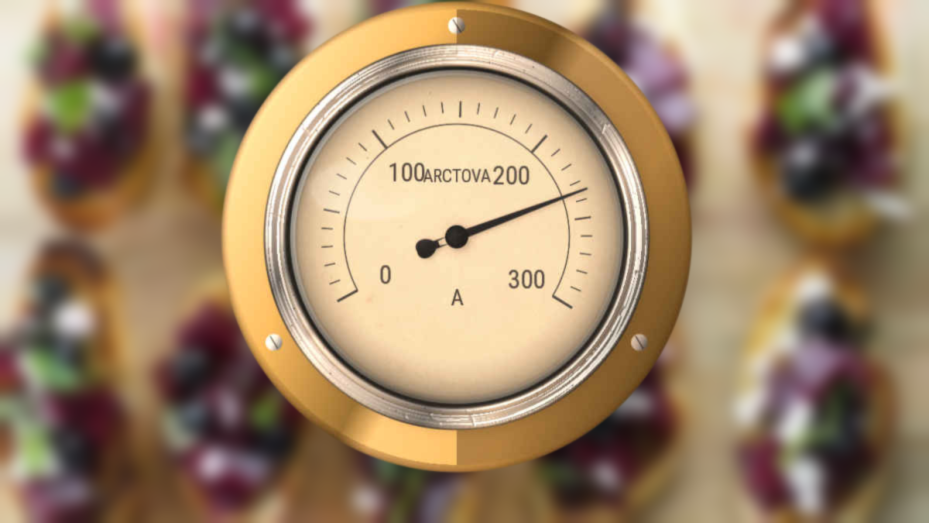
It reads 235 A
